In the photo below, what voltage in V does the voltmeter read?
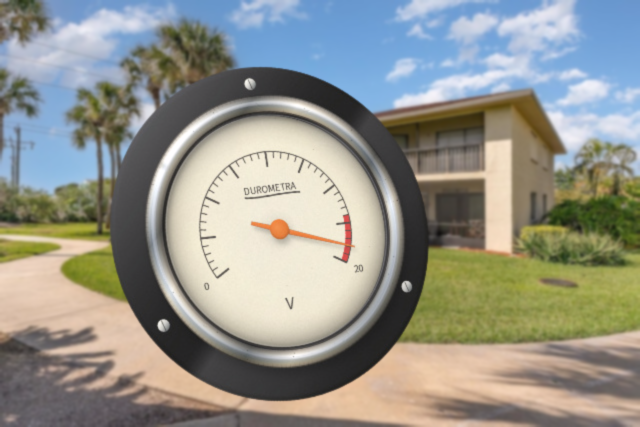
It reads 19 V
